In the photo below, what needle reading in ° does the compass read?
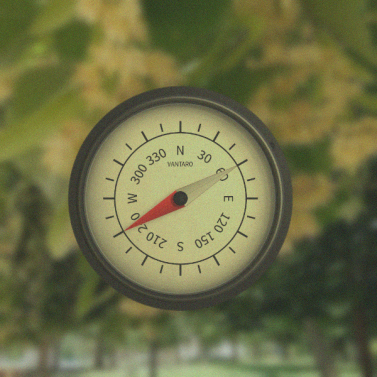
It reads 240 °
